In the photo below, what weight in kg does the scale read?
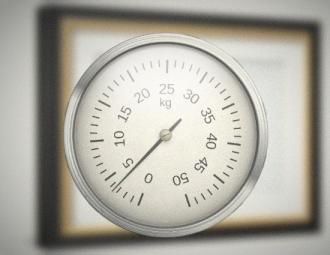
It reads 3.5 kg
